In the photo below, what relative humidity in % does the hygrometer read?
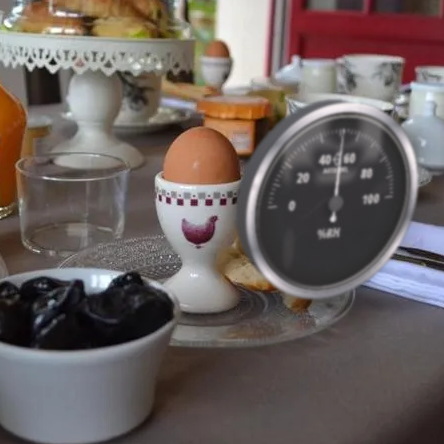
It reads 50 %
